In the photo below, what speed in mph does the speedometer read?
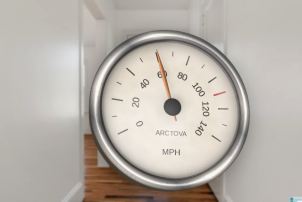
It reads 60 mph
